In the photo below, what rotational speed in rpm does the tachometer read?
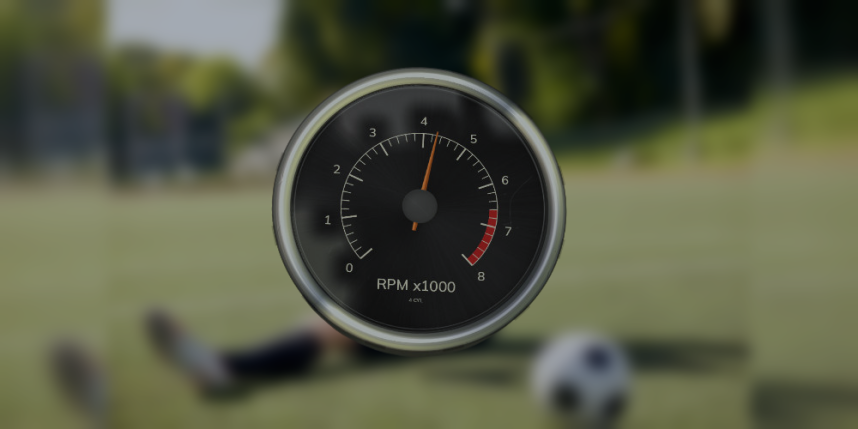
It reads 4300 rpm
